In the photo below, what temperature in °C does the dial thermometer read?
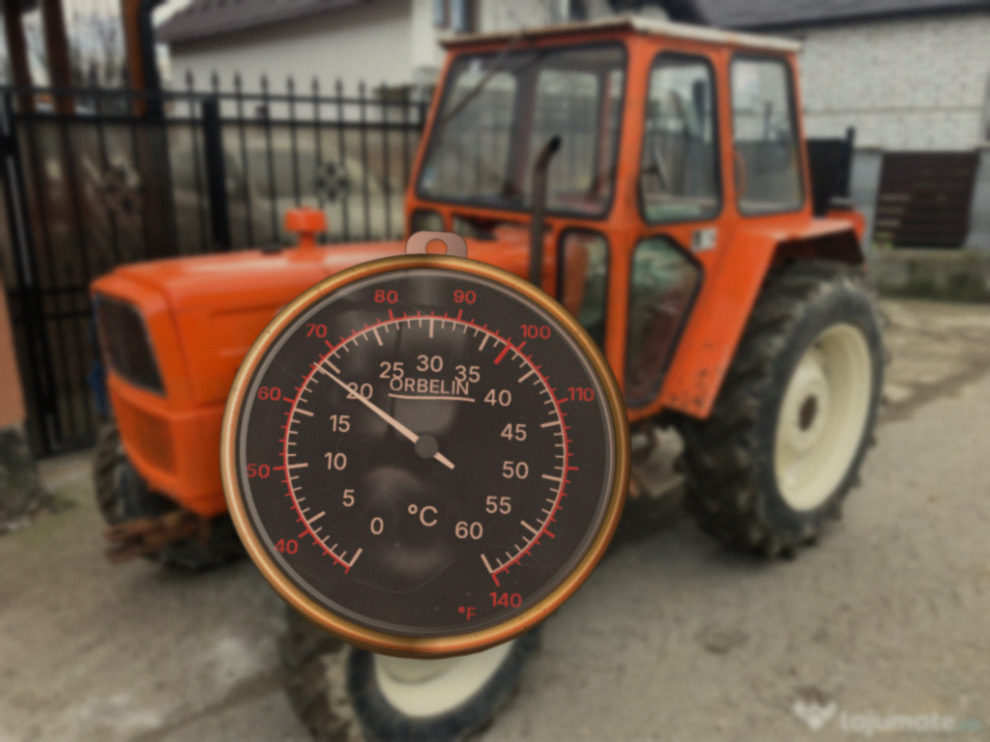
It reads 19 °C
